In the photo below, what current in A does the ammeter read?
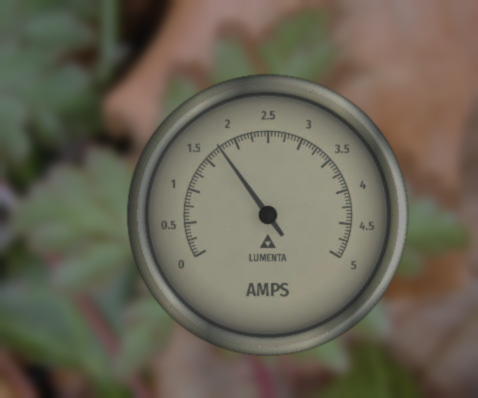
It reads 1.75 A
